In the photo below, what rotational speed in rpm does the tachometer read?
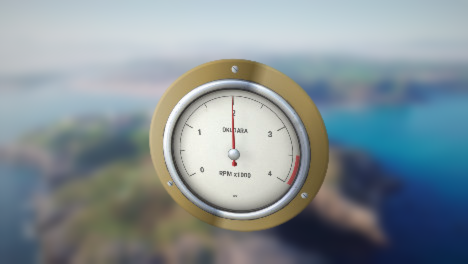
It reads 2000 rpm
